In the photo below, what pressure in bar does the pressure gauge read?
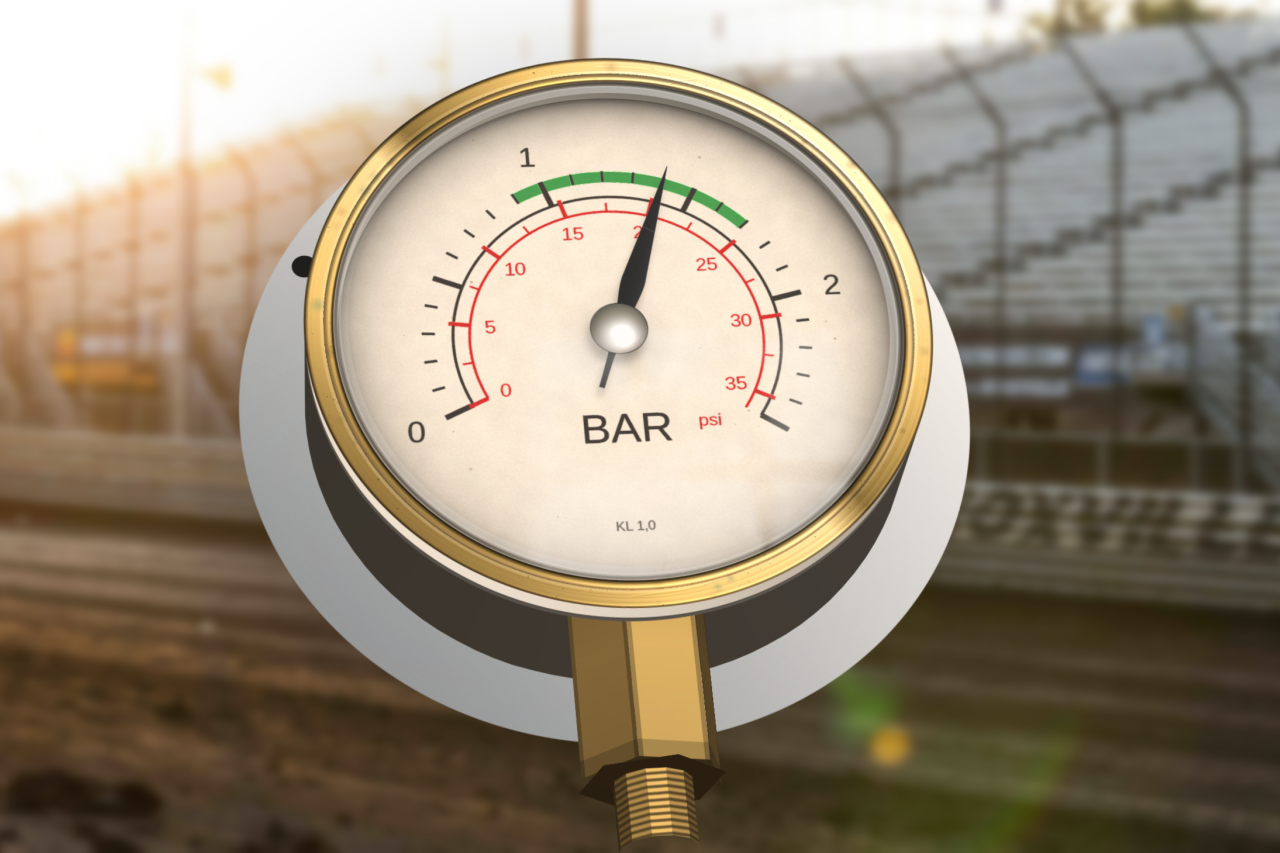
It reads 1.4 bar
